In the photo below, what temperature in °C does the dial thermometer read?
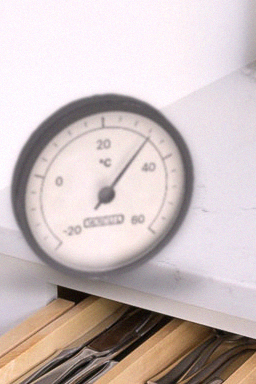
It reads 32 °C
